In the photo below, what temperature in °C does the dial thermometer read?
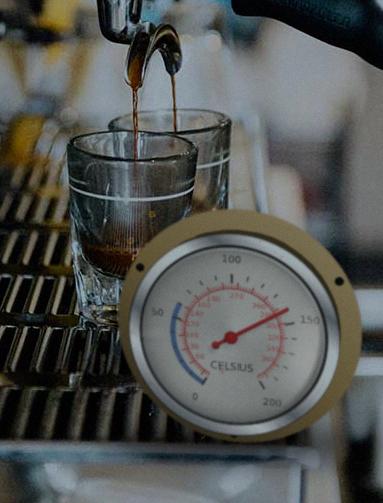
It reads 140 °C
